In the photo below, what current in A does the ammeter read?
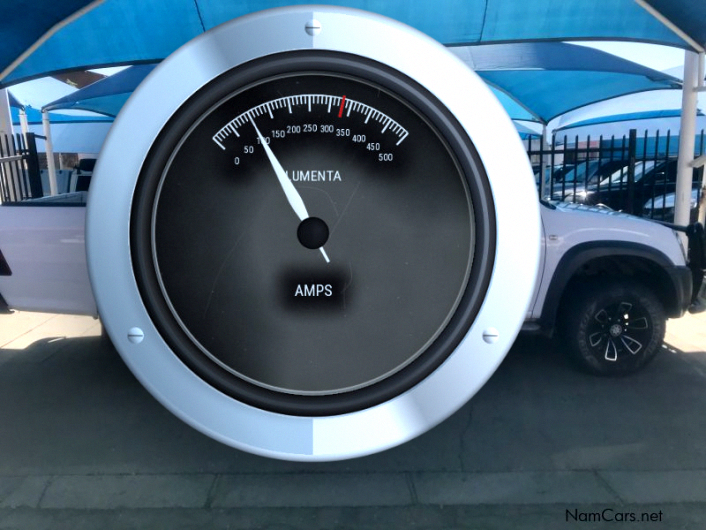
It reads 100 A
